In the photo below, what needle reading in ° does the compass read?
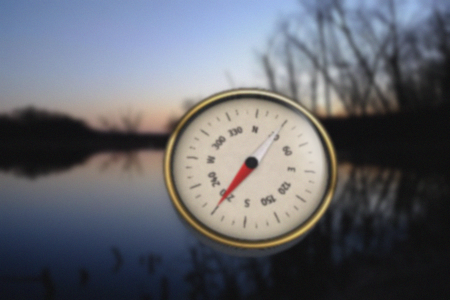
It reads 210 °
